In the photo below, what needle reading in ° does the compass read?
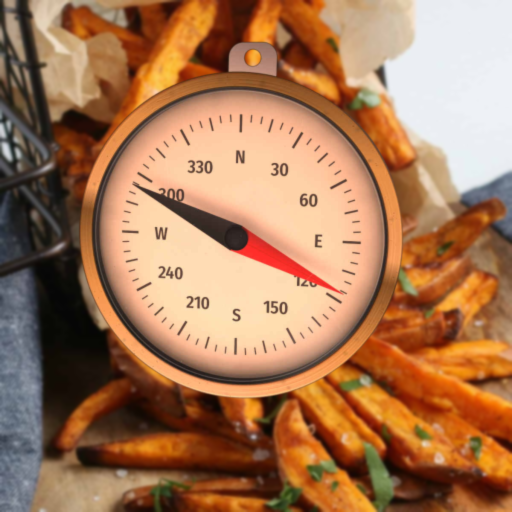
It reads 115 °
